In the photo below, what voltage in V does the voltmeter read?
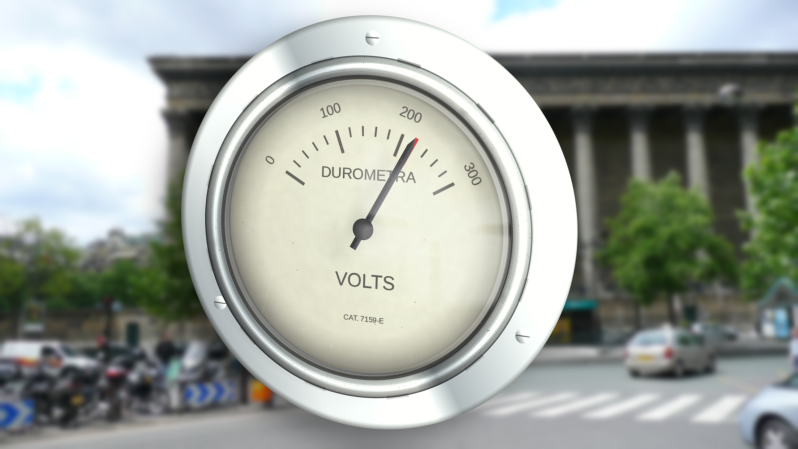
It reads 220 V
